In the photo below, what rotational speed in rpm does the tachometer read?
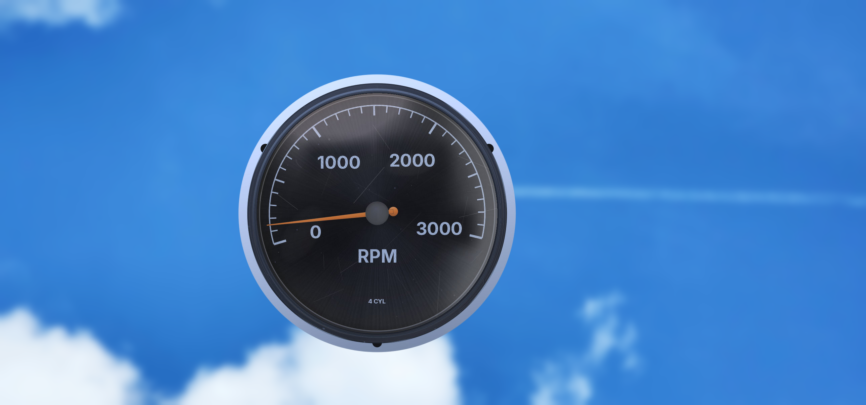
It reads 150 rpm
